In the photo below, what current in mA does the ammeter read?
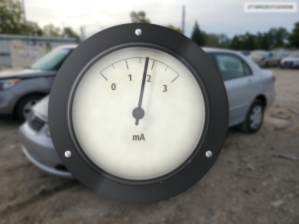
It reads 1.75 mA
